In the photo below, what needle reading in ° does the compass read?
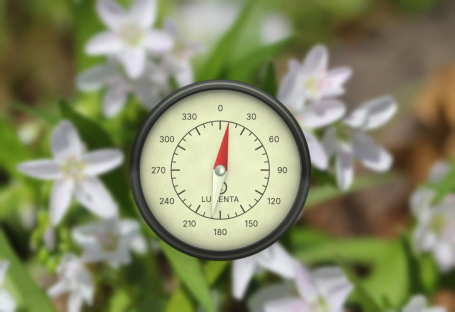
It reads 10 °
